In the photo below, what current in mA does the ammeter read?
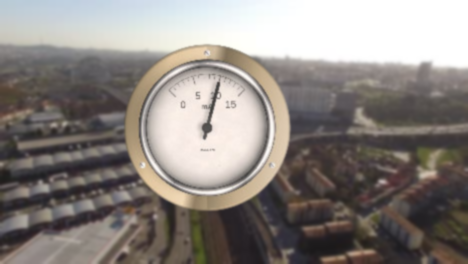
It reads 10 mA
